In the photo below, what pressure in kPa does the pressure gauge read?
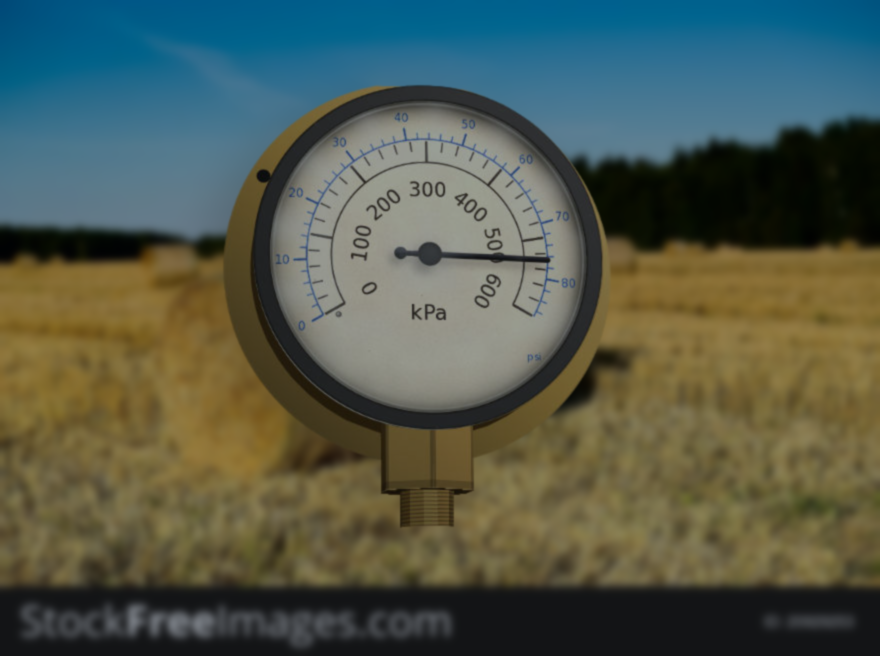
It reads 530 kPa
